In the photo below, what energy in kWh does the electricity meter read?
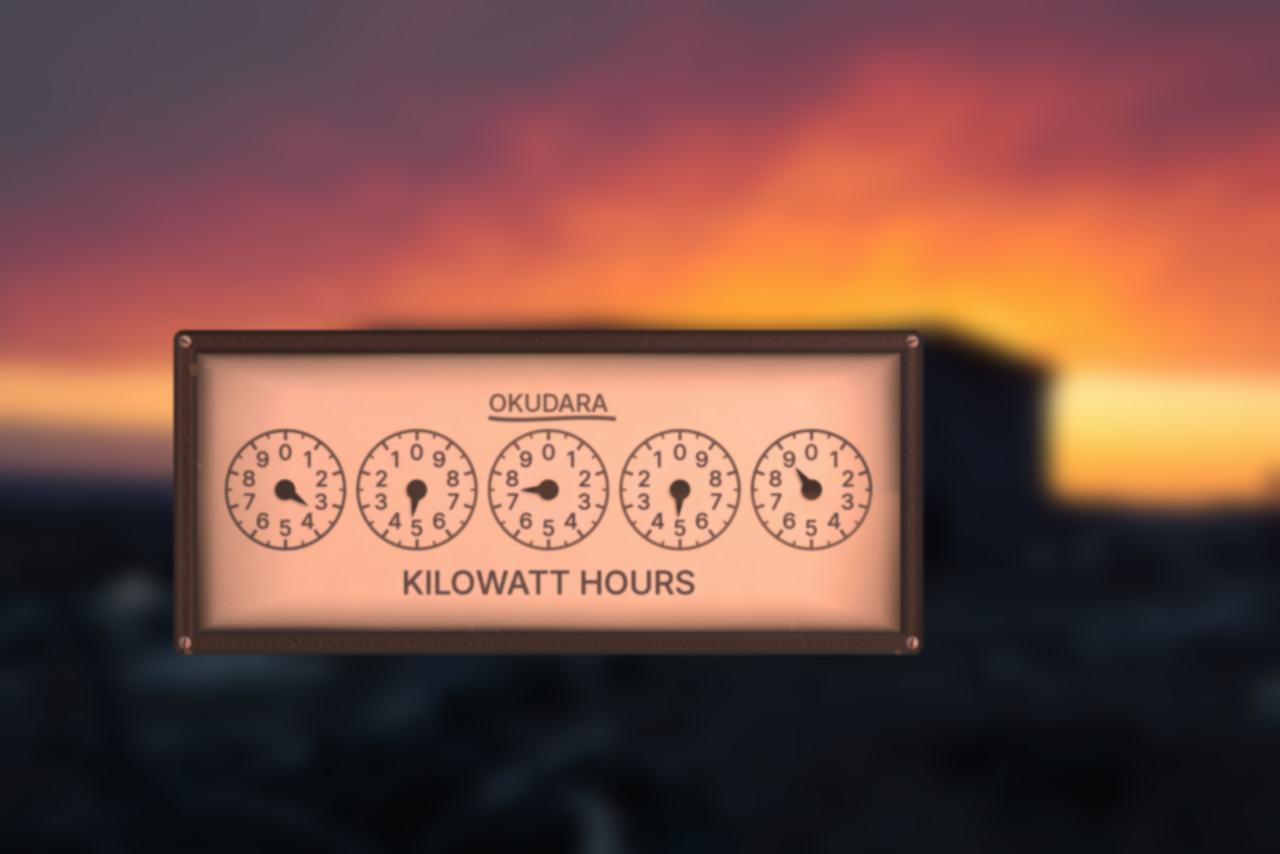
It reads 34749 kWh
